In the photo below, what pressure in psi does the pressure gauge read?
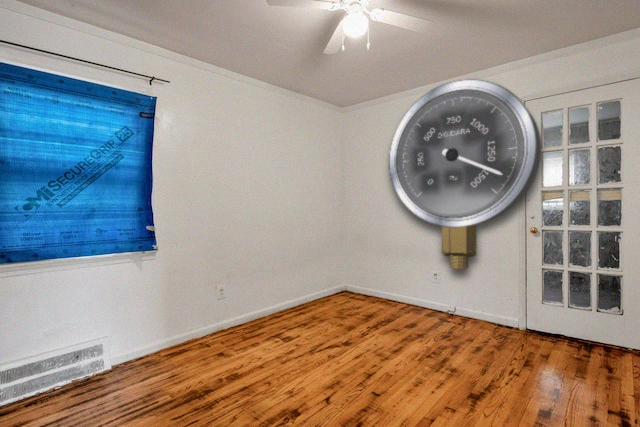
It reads 1400 psi
